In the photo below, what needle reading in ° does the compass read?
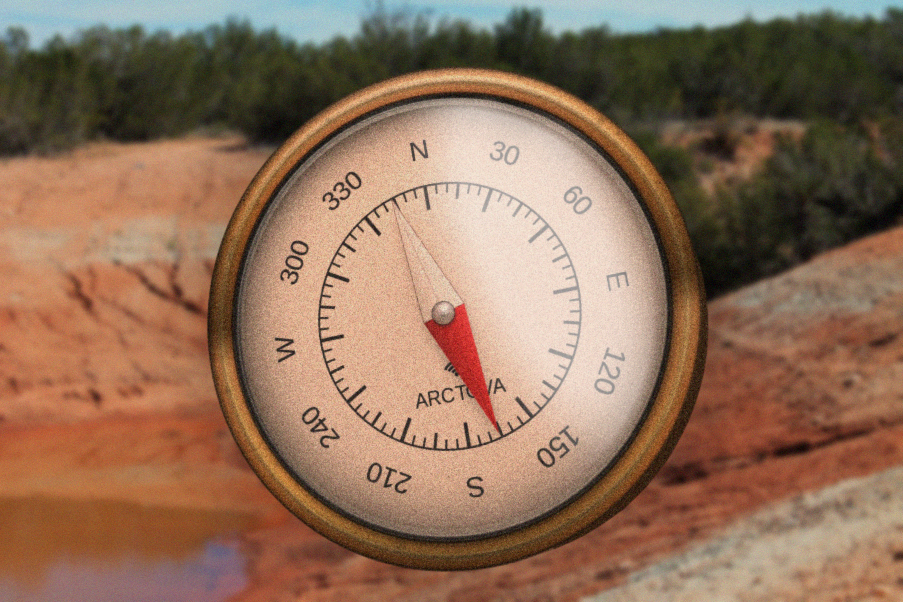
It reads 165 °
